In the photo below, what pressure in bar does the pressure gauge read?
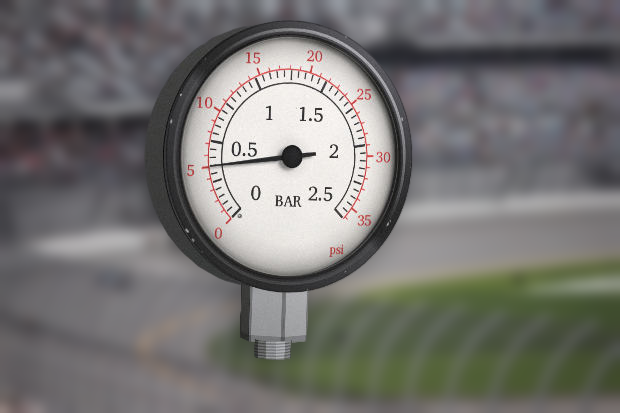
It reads 0.35 bar
